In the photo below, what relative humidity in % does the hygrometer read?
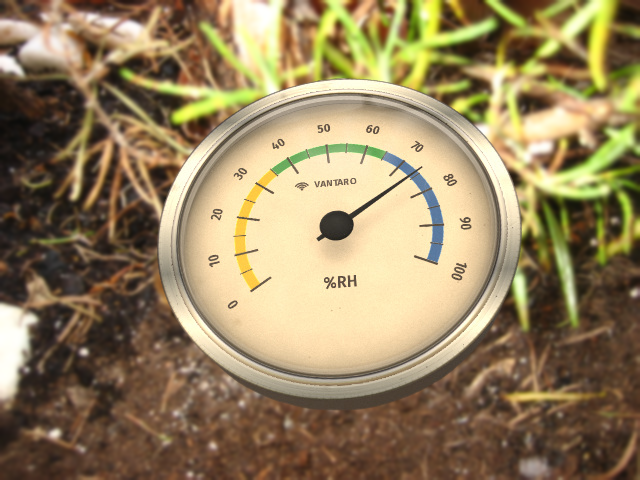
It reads 75 %
